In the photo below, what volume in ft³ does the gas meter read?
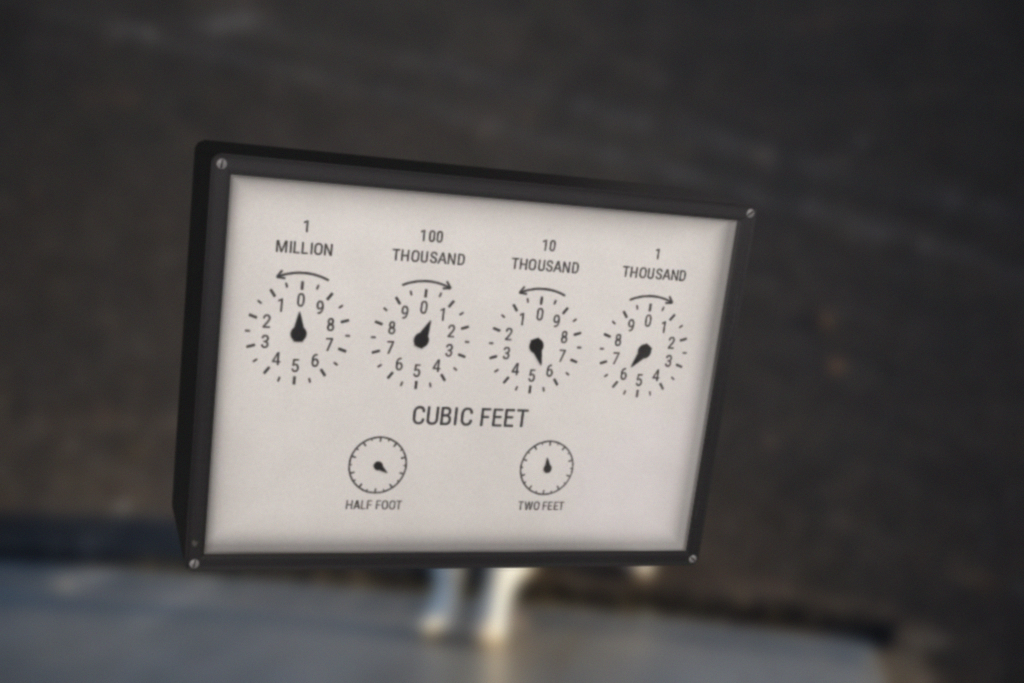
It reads 5600 ft³
